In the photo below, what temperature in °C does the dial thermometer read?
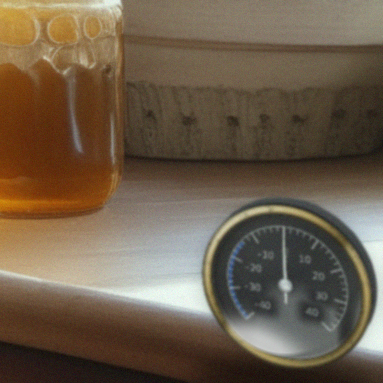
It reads 0 °C
